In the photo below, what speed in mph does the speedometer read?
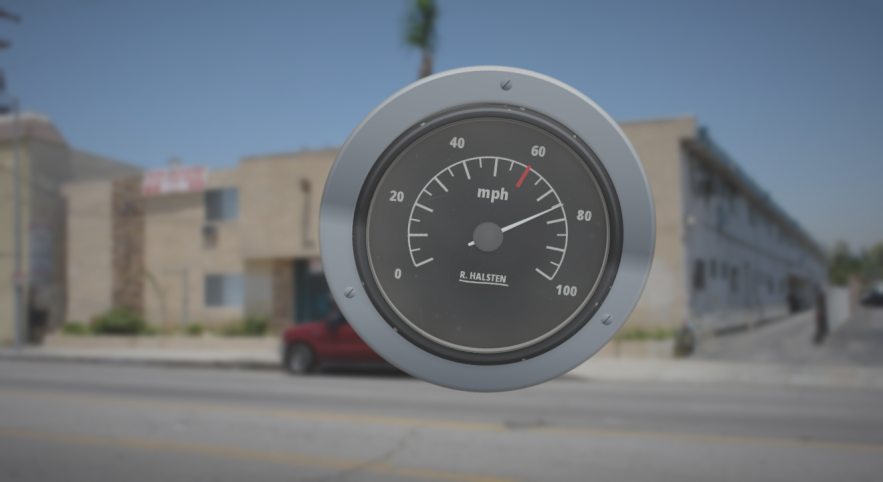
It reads 75 mph
